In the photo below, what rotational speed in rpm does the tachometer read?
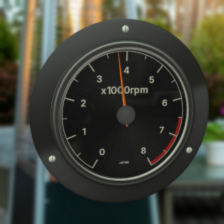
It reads 3750 rpm
